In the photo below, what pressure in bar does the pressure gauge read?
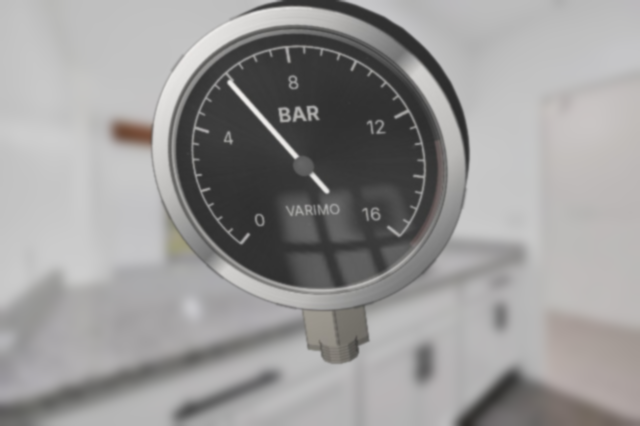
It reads 6 bar
